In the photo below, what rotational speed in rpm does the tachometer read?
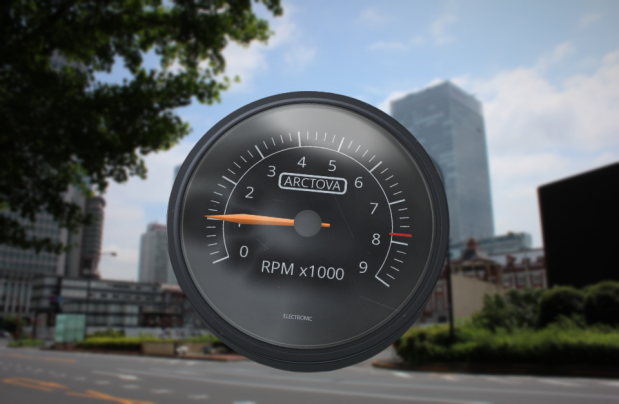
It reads 1000 rpm
